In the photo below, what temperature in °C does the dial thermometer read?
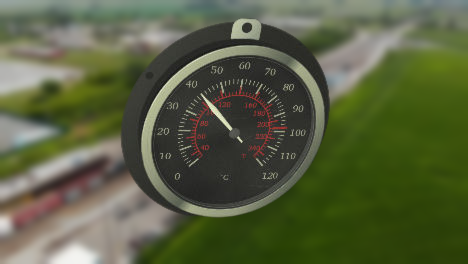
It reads 40 °C
